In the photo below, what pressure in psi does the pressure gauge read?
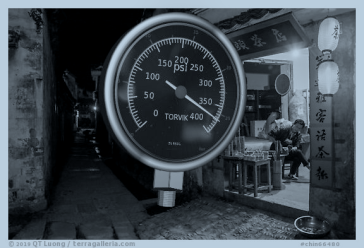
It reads 375 psi
